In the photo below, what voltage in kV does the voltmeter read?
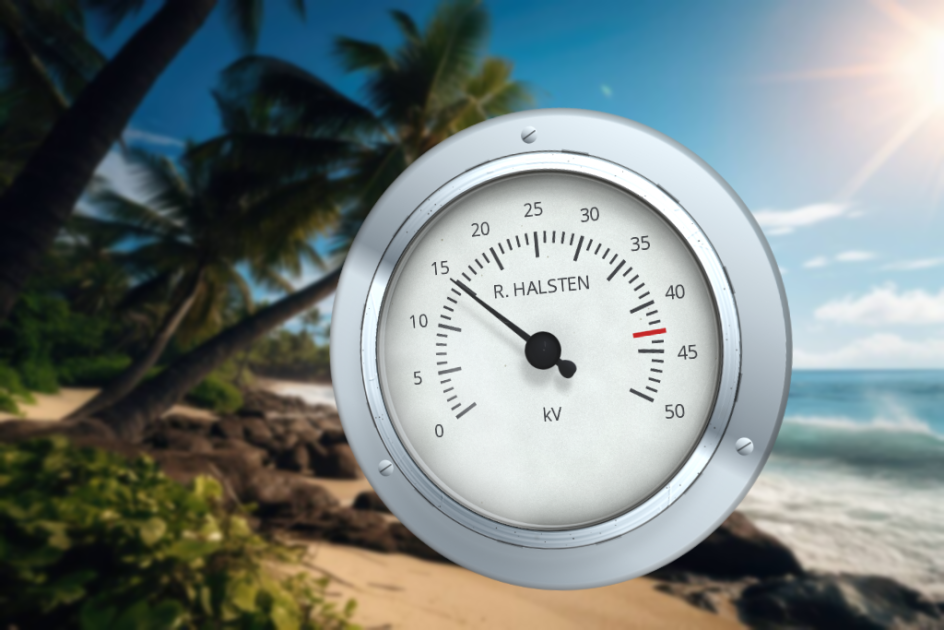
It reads 15 kV
